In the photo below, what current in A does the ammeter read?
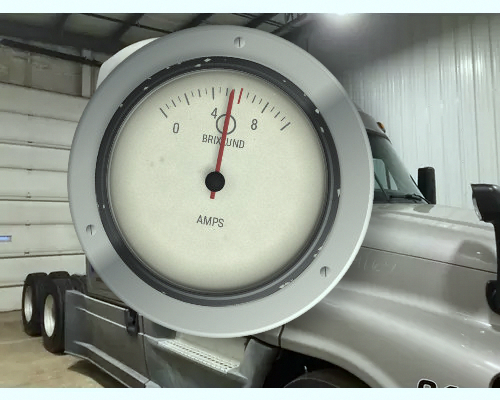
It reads 5.5 A
